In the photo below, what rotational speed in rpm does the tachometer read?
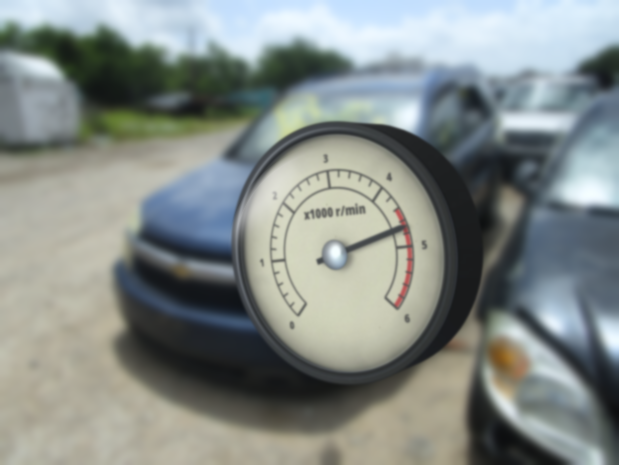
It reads 4700 rpm
